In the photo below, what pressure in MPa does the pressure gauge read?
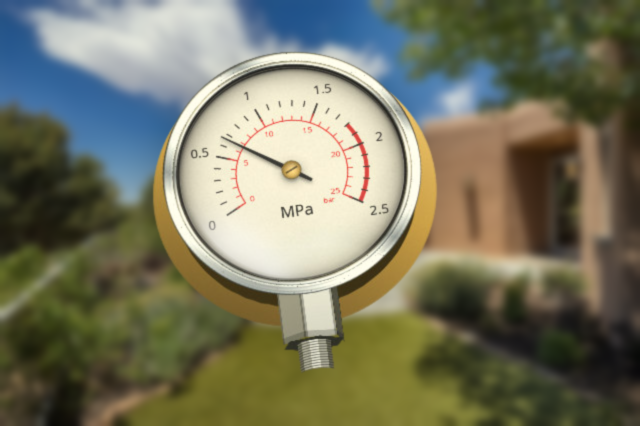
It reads 0.65 MPa
